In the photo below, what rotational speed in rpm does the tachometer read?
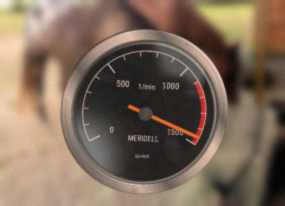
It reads 1450 rpm
